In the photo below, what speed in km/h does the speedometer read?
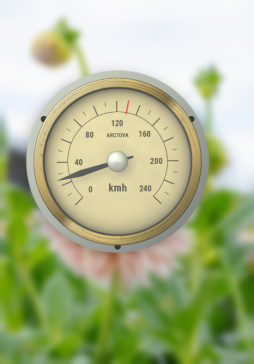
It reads 25 km/h
